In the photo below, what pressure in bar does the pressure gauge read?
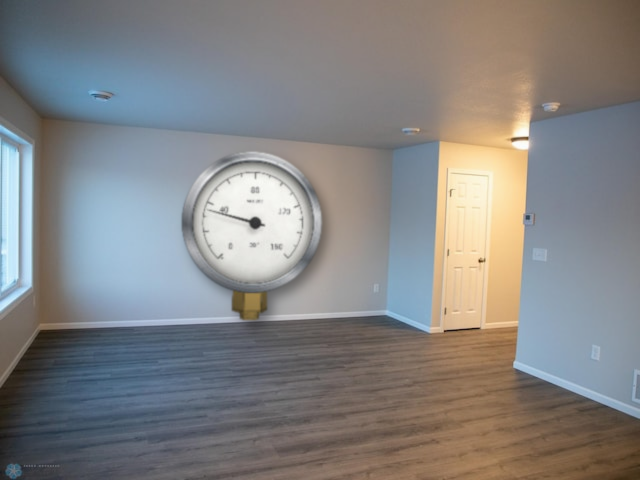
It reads 35 bar
